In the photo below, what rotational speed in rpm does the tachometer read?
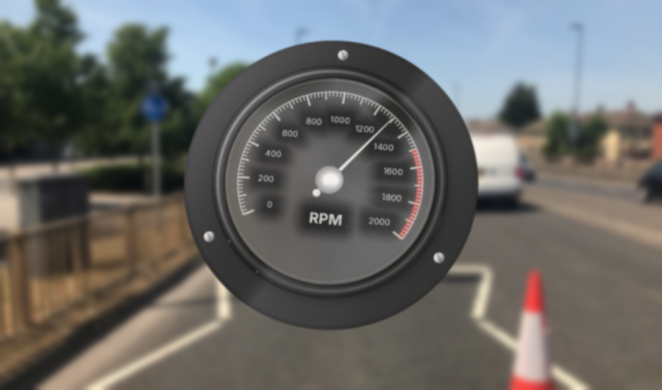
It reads 1300 rpm
